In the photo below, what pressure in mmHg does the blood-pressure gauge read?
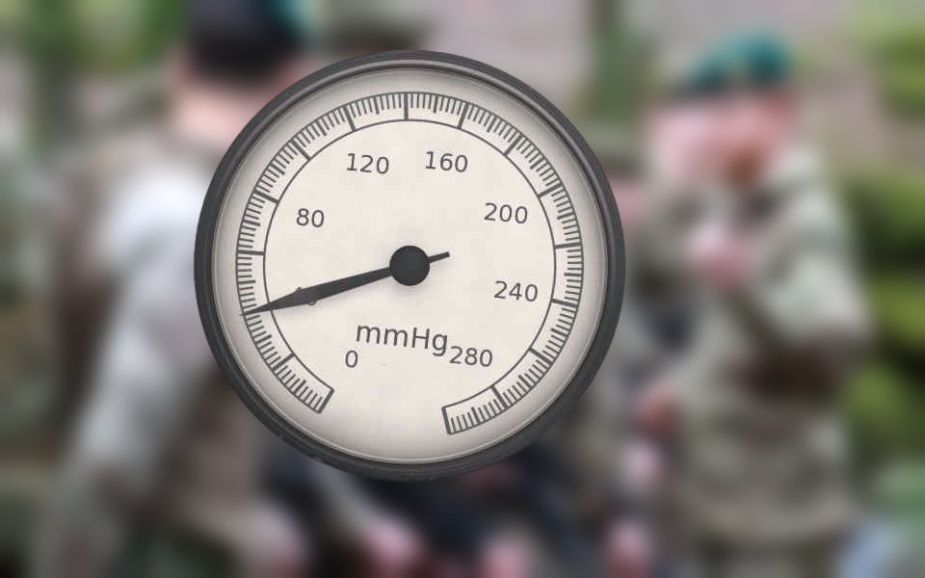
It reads 40 mmHg
